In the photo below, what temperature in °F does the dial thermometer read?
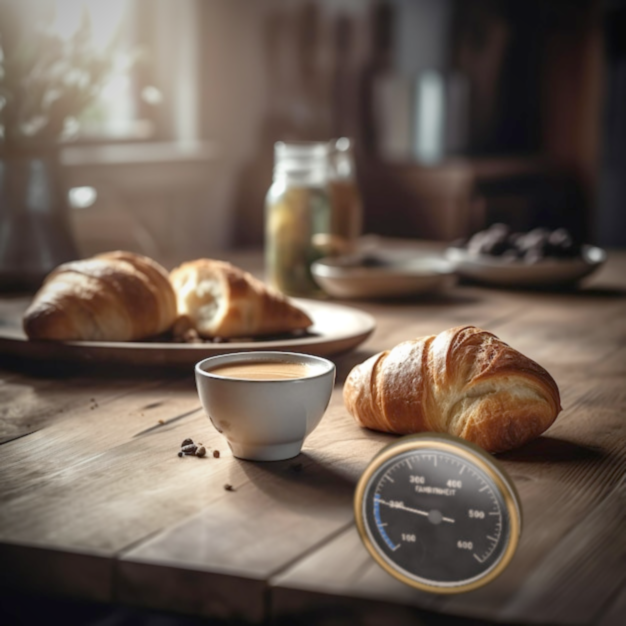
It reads 200 °F
